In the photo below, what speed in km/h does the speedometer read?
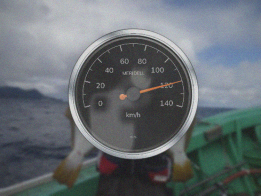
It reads 120 km/h
